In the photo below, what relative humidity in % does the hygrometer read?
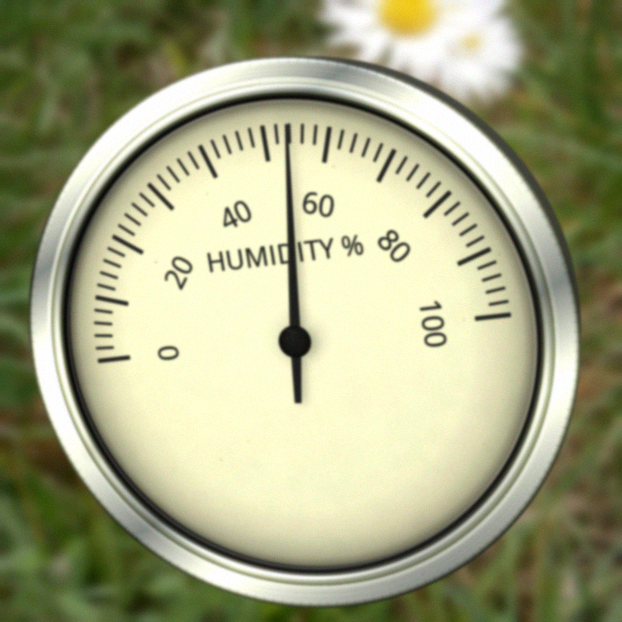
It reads 54 %
